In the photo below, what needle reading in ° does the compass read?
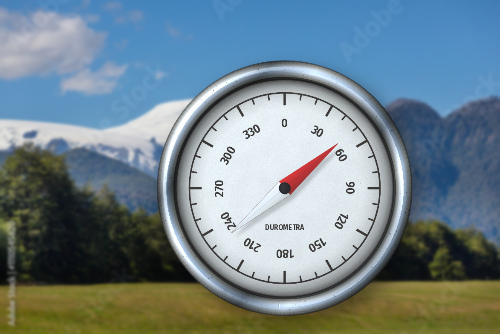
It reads 50 °
